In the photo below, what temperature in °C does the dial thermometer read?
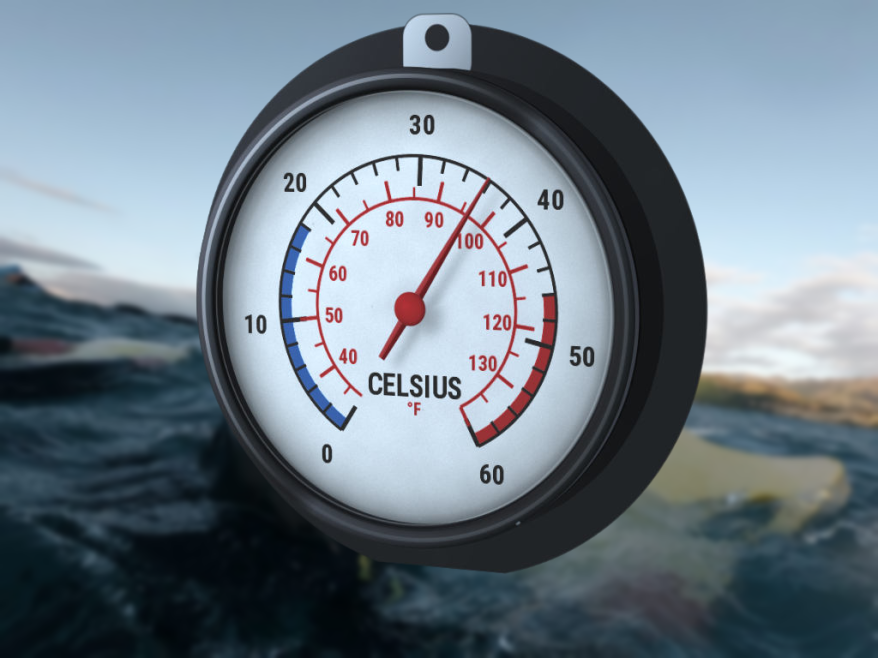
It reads 36 °C
